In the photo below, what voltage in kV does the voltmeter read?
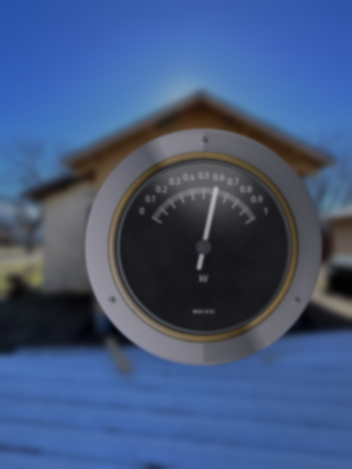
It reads 0.6 kV
